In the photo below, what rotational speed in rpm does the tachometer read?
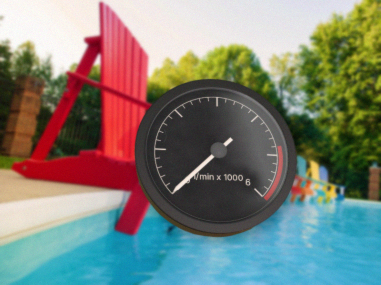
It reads 0 rpm
